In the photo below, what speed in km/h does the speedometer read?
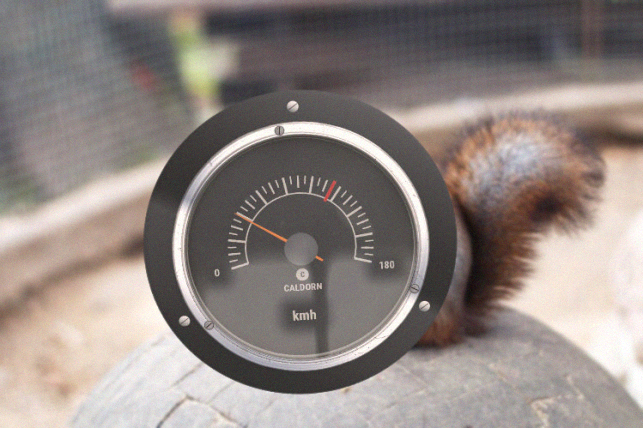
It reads 40 km/h
